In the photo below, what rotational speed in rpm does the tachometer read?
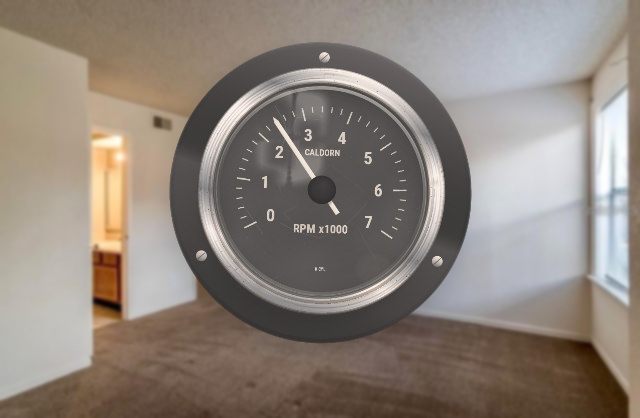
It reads 2400 rpm
